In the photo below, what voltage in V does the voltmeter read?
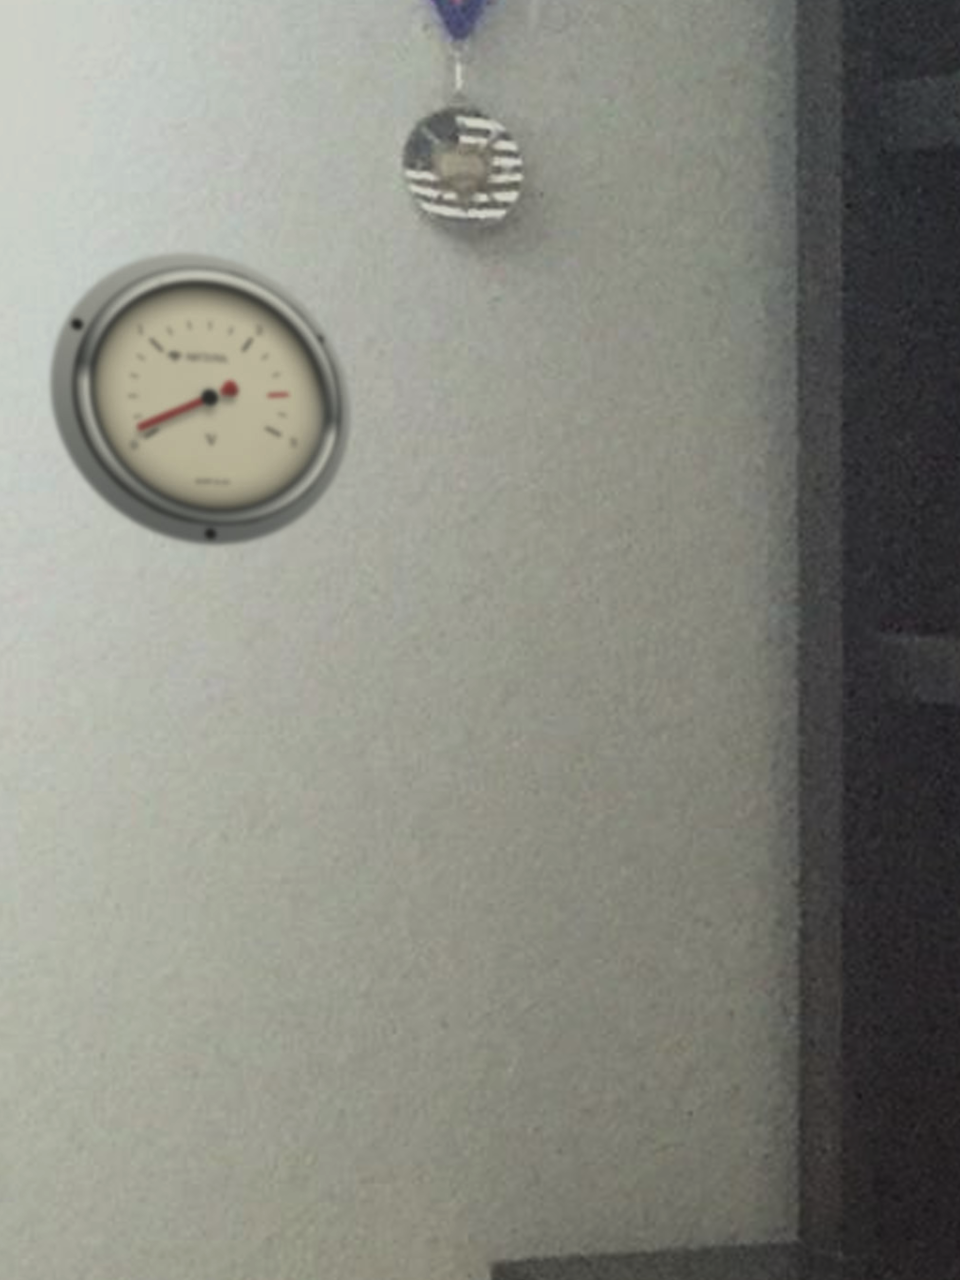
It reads 0.1 V
